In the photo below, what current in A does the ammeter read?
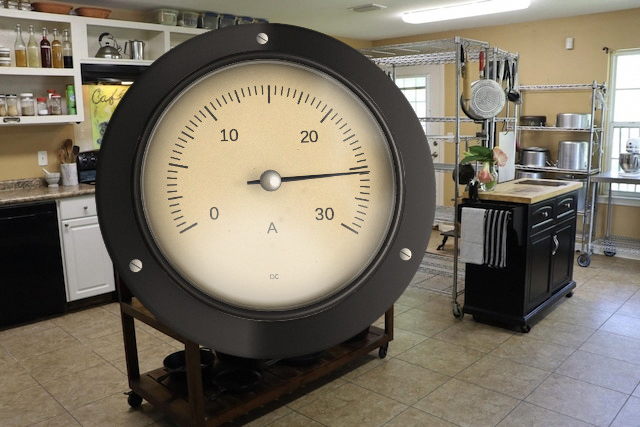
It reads 25.5 A
